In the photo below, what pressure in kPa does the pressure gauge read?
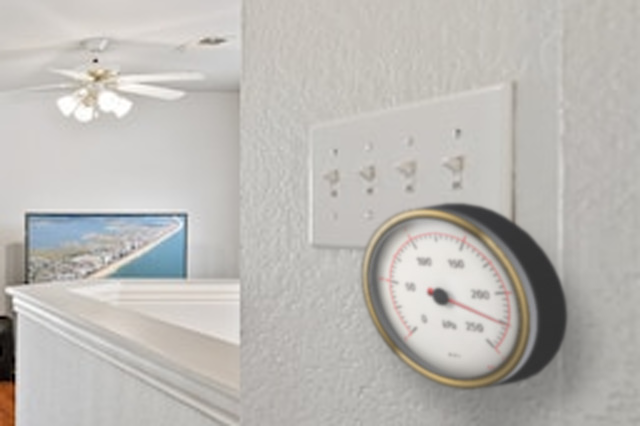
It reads 225 kPa
